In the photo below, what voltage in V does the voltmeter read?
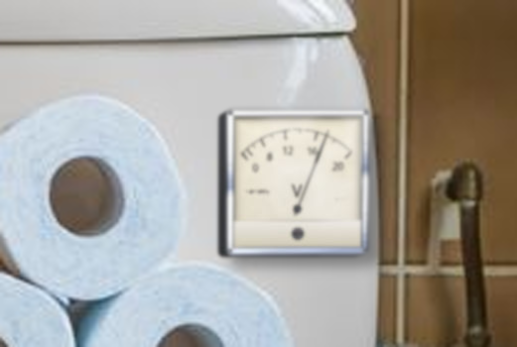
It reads 17 V
